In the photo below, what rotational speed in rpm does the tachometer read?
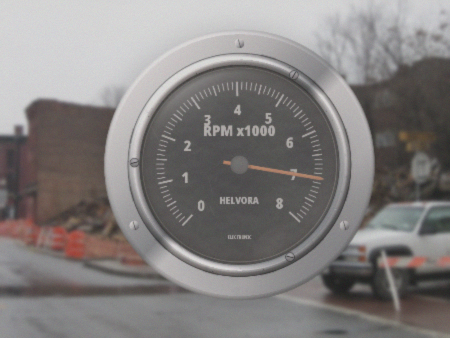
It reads 7000 rpm
